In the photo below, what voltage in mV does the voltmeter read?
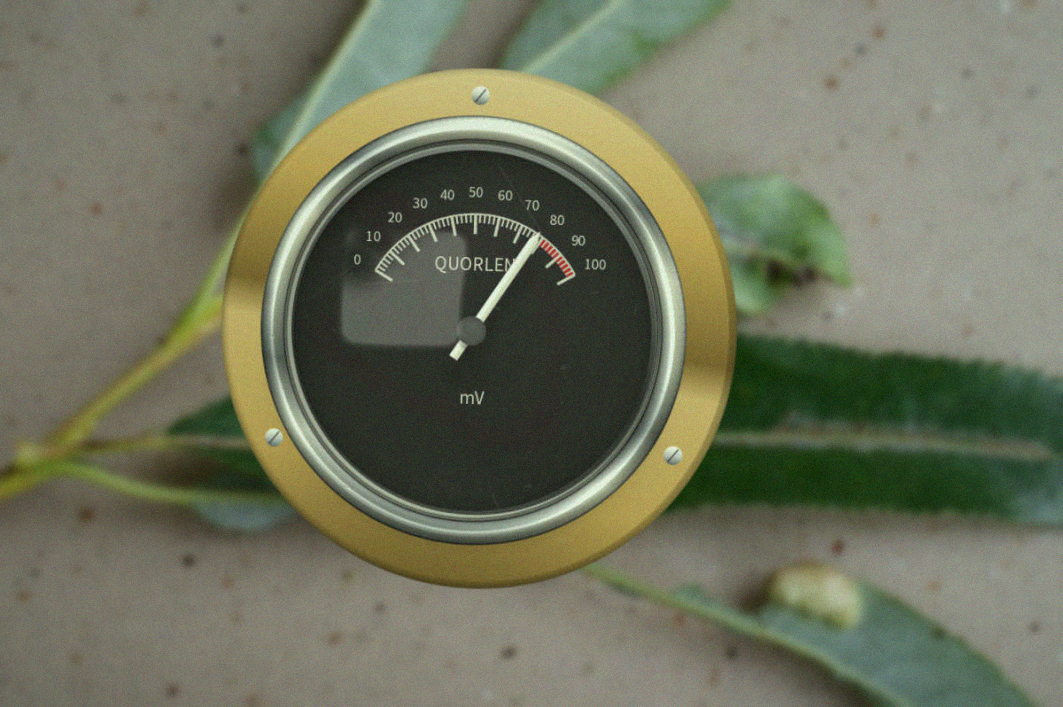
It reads 78 mV
